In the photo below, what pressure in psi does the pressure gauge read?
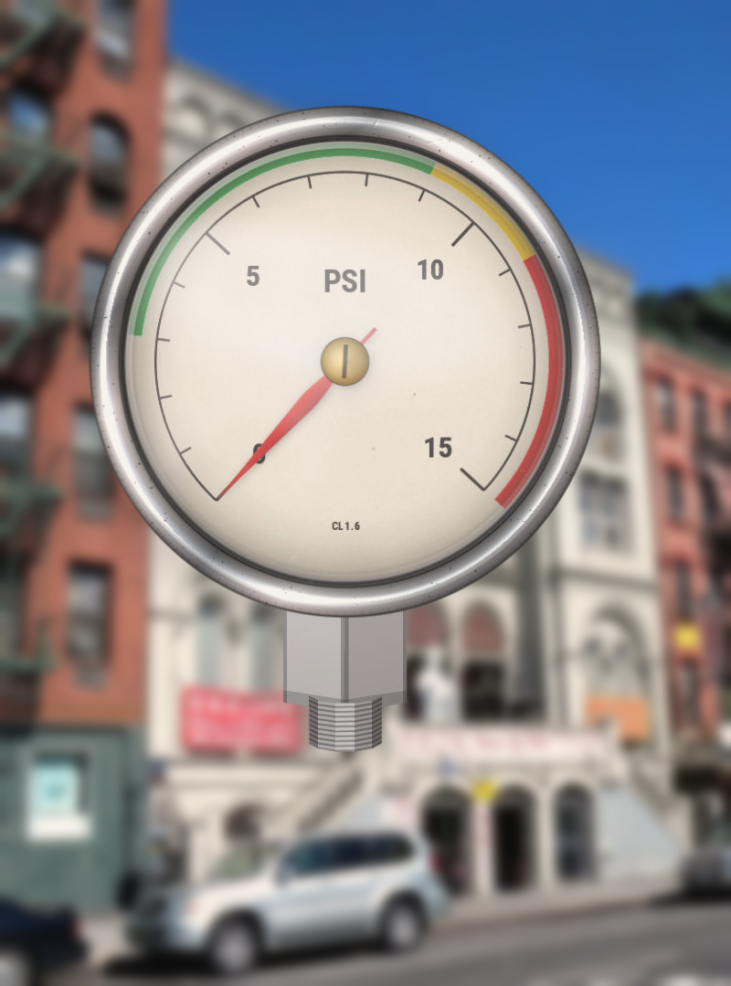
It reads 0 psi
